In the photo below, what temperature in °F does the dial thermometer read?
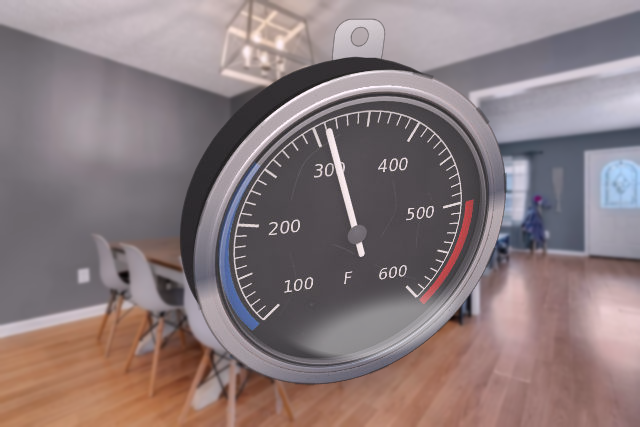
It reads 310 °F
